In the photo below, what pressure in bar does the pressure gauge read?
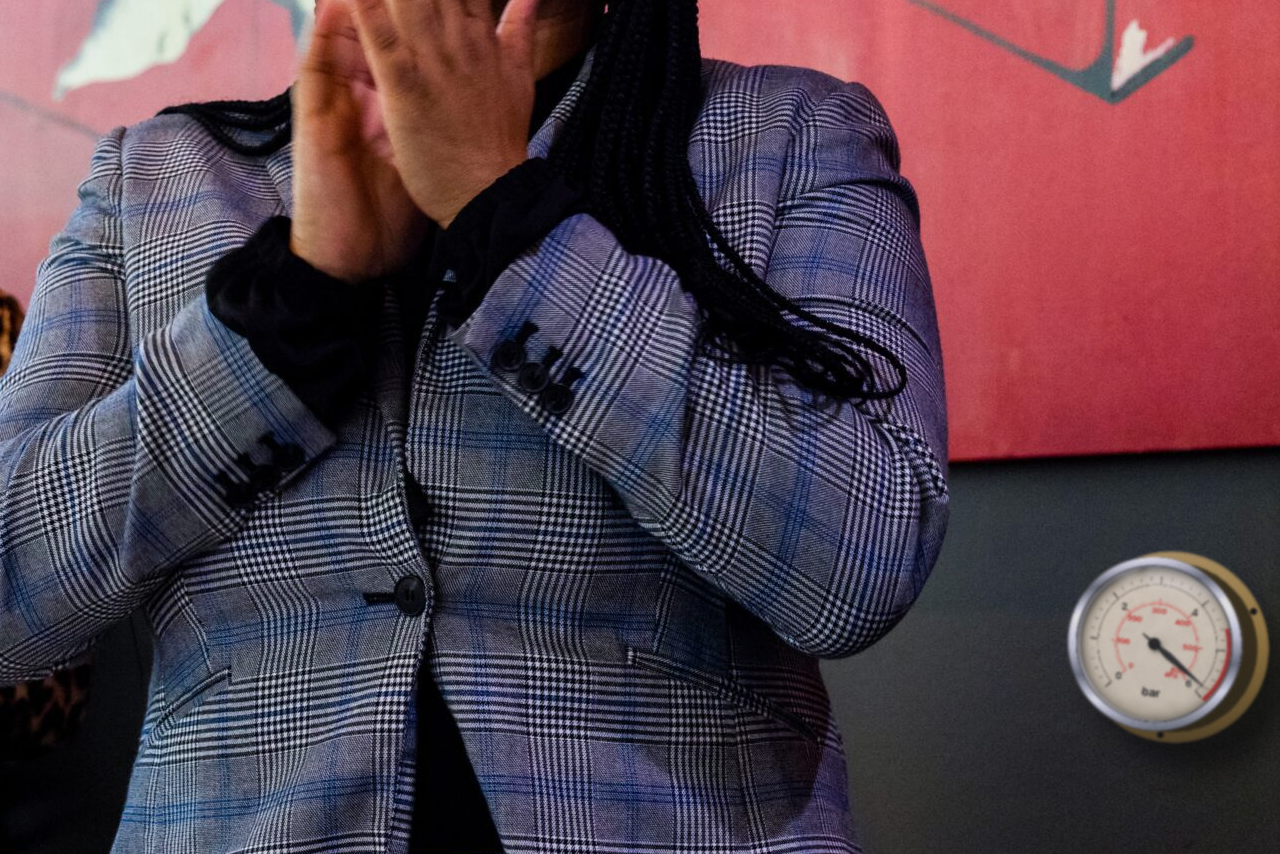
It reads 5.8 bar
